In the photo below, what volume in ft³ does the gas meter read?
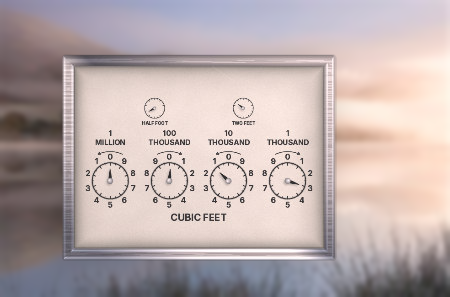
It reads 1300 ft³
